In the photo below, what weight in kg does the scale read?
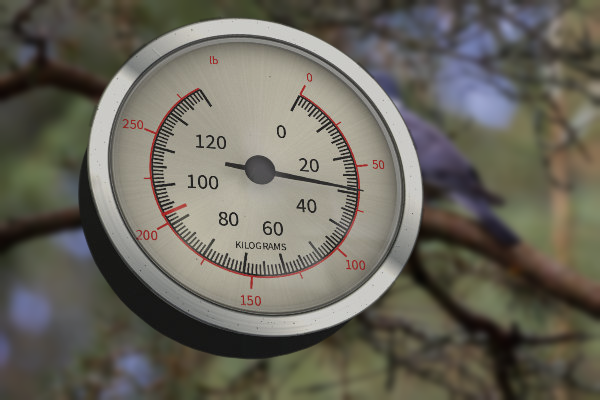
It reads 30 kg
